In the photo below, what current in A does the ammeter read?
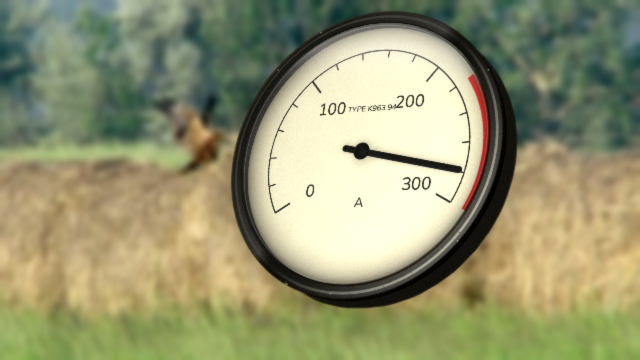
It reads 280 A
